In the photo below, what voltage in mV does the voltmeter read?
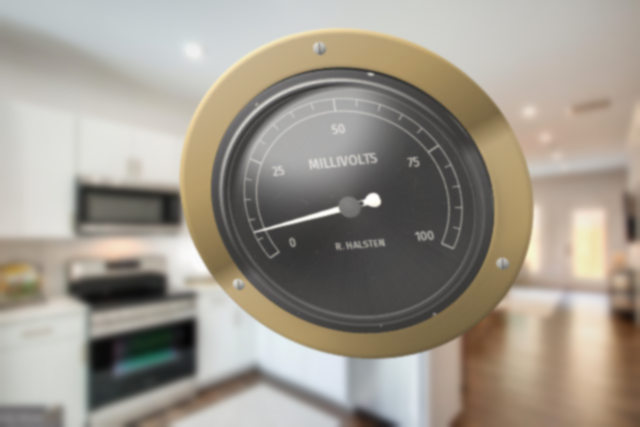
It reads 7.5 mV
